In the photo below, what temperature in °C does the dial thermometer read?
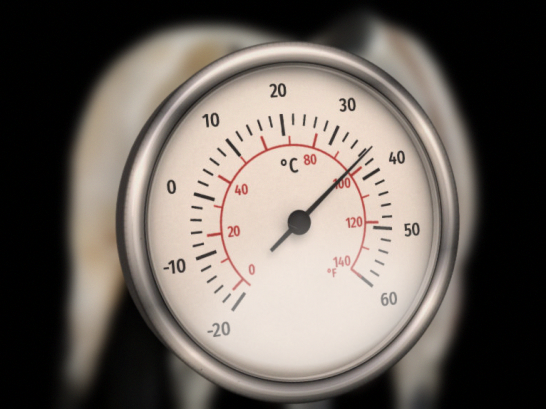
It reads 36 °C
